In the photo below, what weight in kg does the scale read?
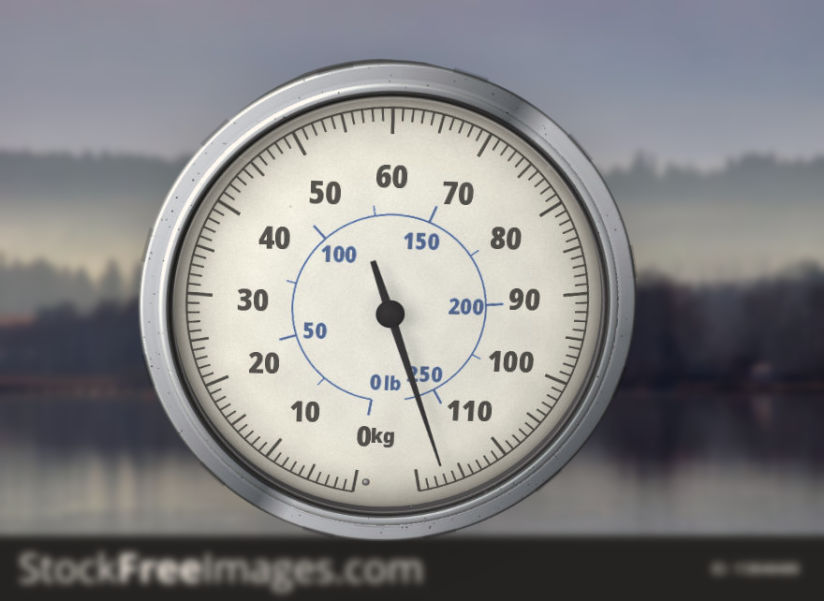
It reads 117 kg
